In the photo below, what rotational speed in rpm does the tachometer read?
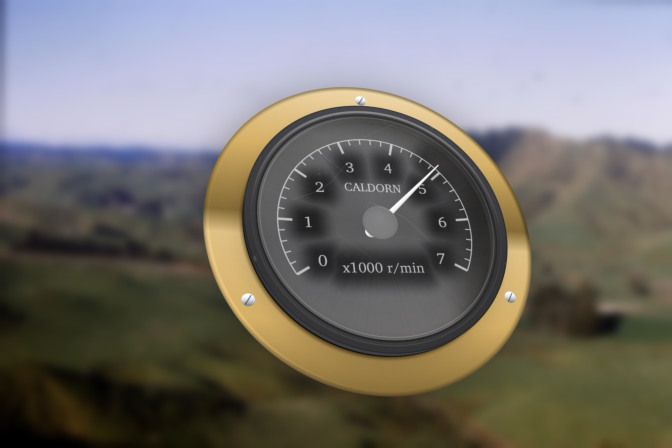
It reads 4900 rpm
